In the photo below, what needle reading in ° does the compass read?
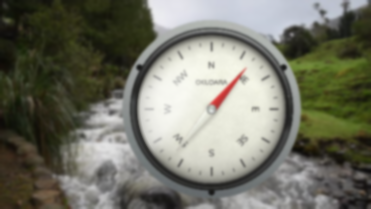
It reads 40 °
